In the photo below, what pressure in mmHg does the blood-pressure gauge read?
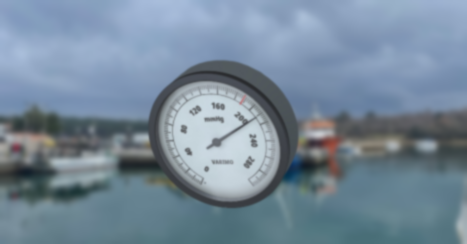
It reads 210 mmHg
